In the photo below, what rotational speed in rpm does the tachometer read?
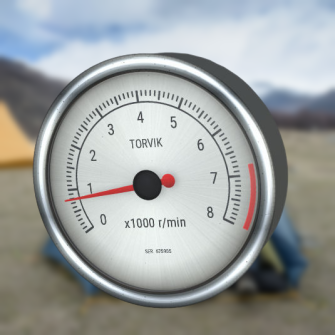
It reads 800 rpm
